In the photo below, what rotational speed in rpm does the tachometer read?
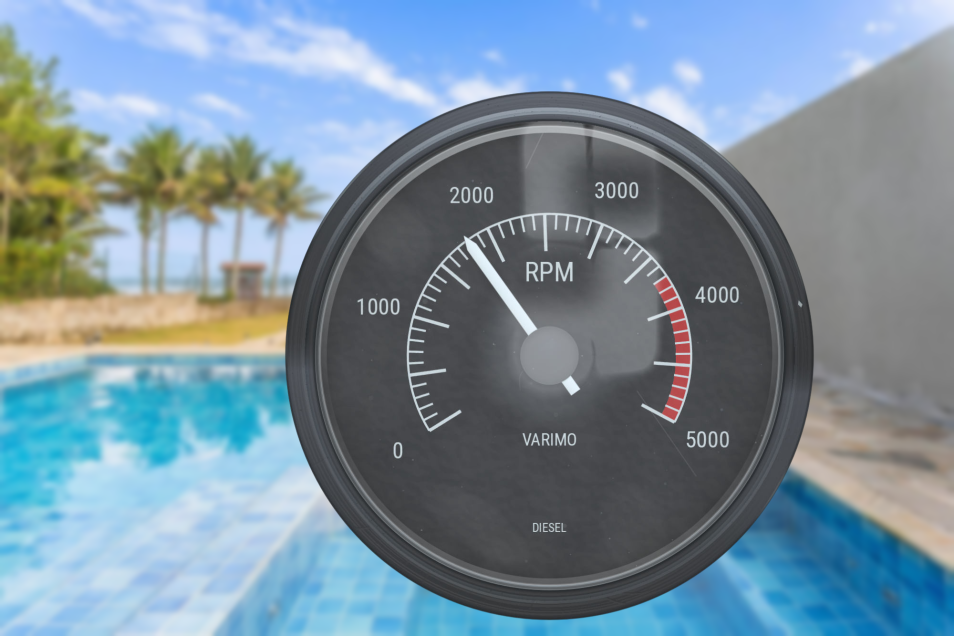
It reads 1800 rpm
